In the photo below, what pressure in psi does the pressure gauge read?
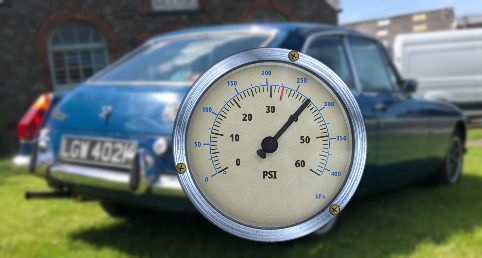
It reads 40 psi
